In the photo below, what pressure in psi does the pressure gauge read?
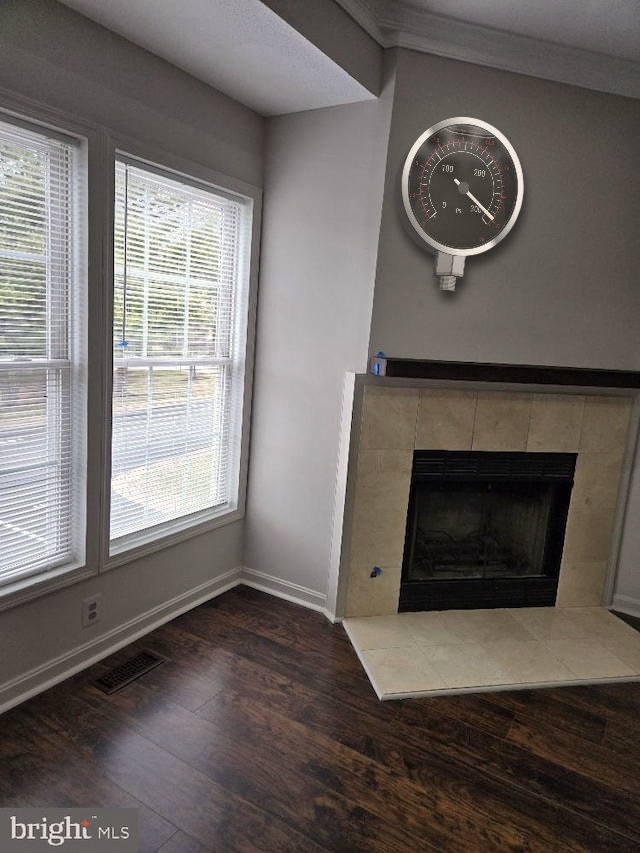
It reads 290 psi
